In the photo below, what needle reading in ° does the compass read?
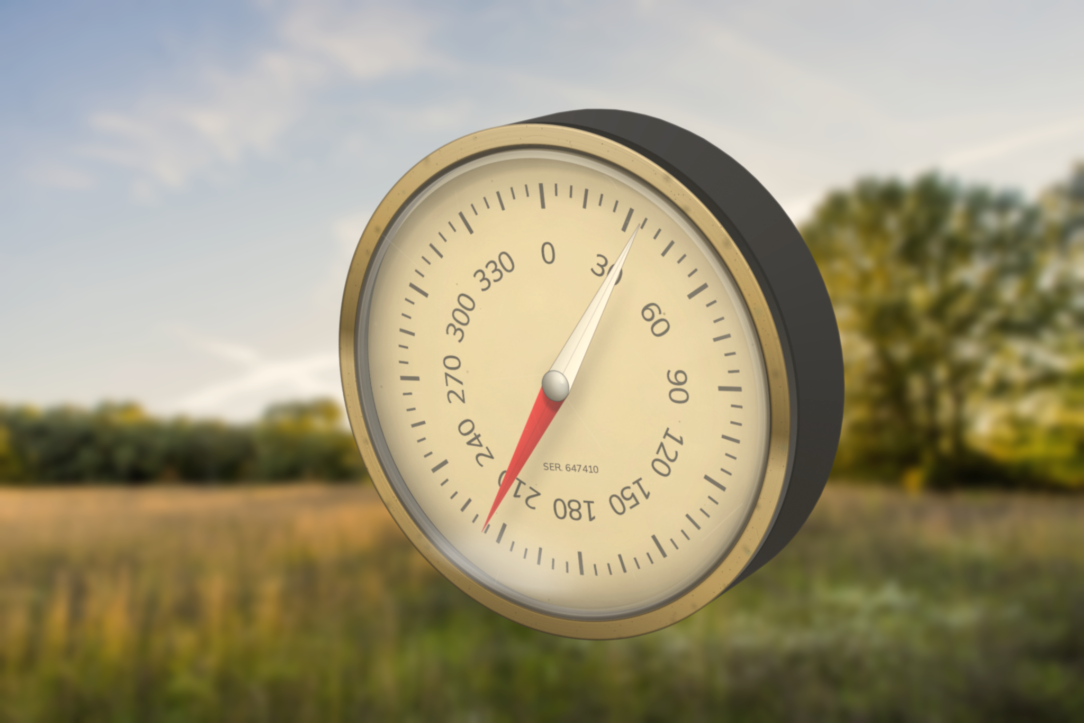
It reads 215 °
